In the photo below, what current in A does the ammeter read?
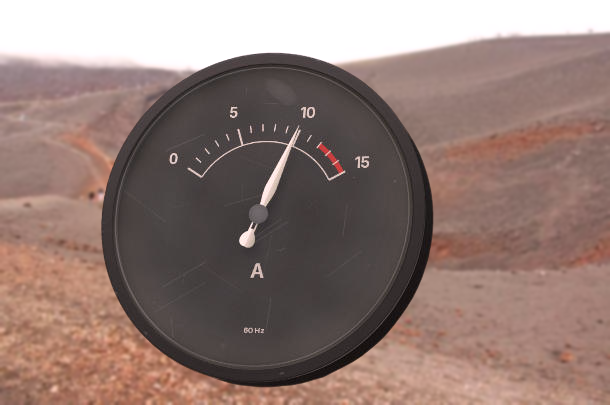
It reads 10 A
